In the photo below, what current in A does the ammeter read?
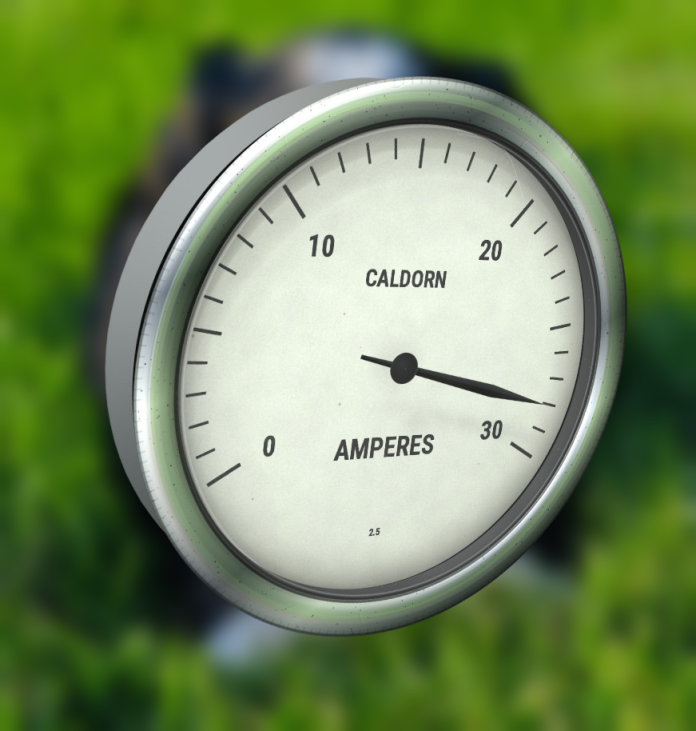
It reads 28 A
